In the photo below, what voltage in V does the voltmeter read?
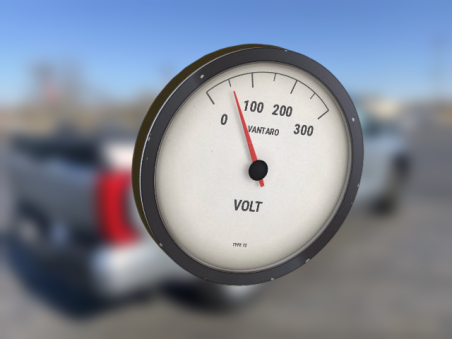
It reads 50 V
